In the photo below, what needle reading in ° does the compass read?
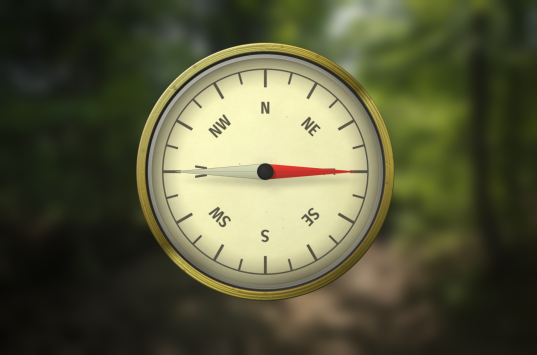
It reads 90 °
